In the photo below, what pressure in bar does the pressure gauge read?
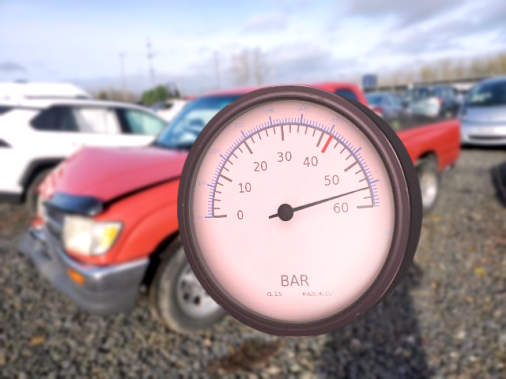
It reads 56 bar
